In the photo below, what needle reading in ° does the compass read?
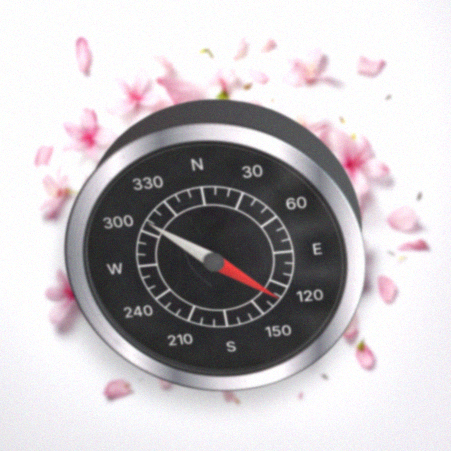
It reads 130 °
